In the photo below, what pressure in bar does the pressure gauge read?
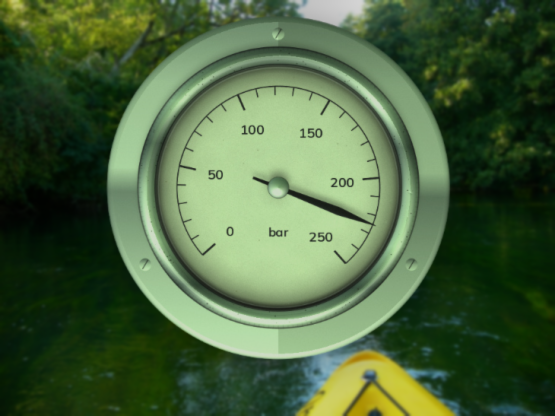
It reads 225 bar
